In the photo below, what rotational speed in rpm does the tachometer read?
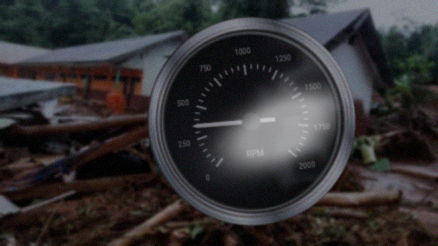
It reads 350 rpm
